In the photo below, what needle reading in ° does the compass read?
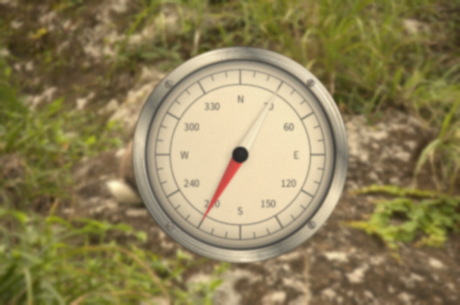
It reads 210 °
